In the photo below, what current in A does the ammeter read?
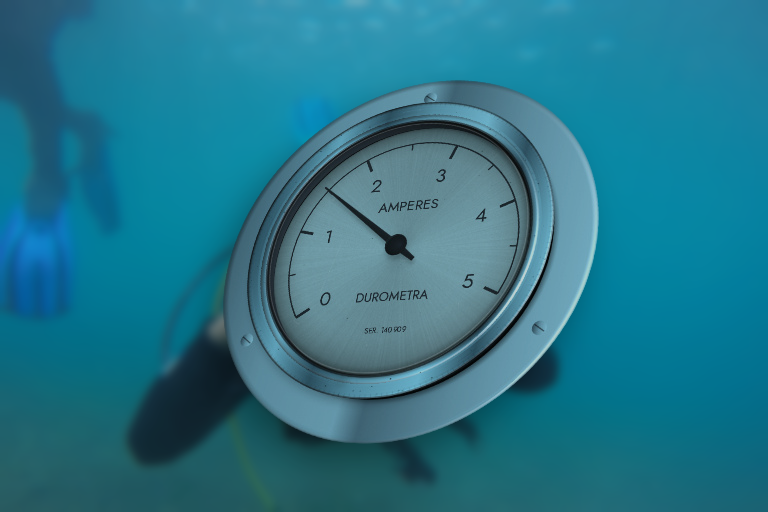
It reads 1.5 A
